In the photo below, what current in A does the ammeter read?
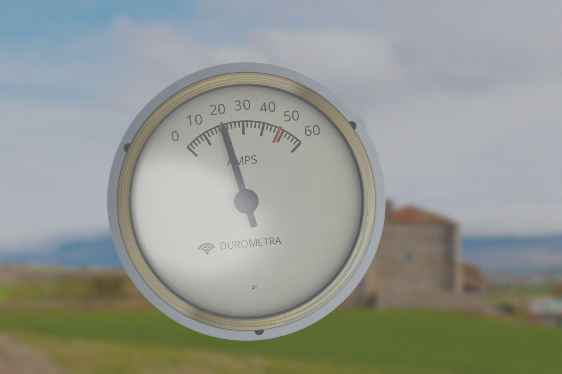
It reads 20 A
